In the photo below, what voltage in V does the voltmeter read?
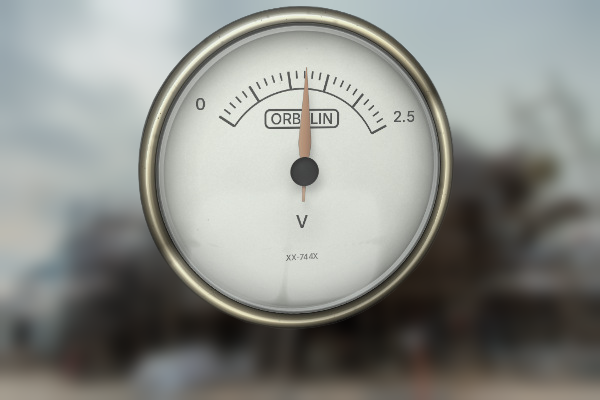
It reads 1.2 V
